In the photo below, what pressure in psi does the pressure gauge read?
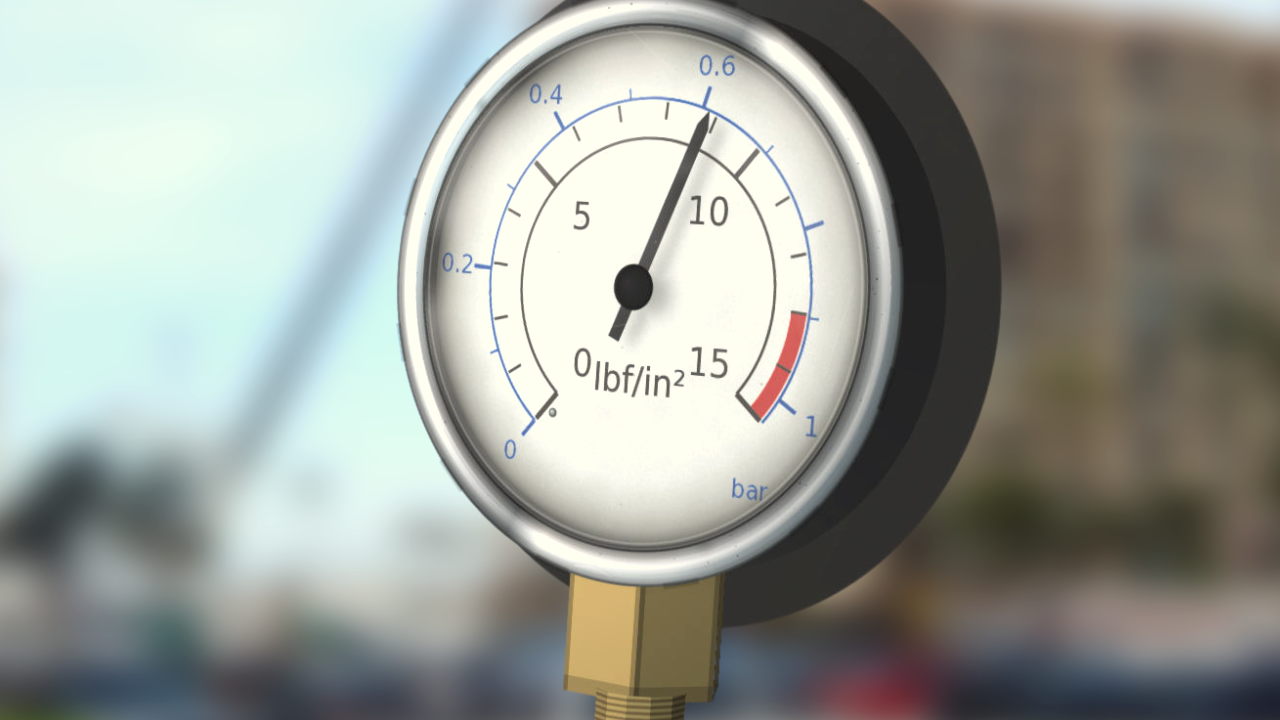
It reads 9 psi
